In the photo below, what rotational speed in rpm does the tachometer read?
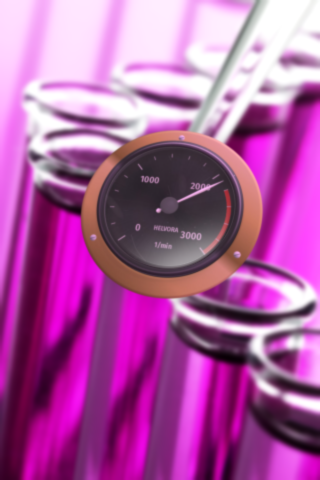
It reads 2100 rpm
